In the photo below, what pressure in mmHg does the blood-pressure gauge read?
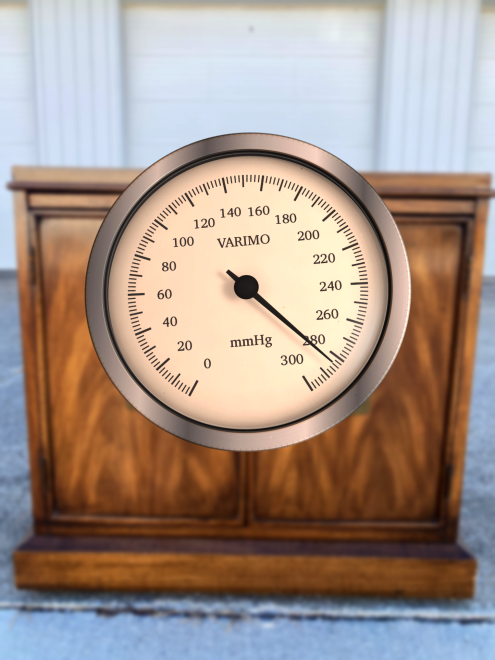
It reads 284 mmHg
